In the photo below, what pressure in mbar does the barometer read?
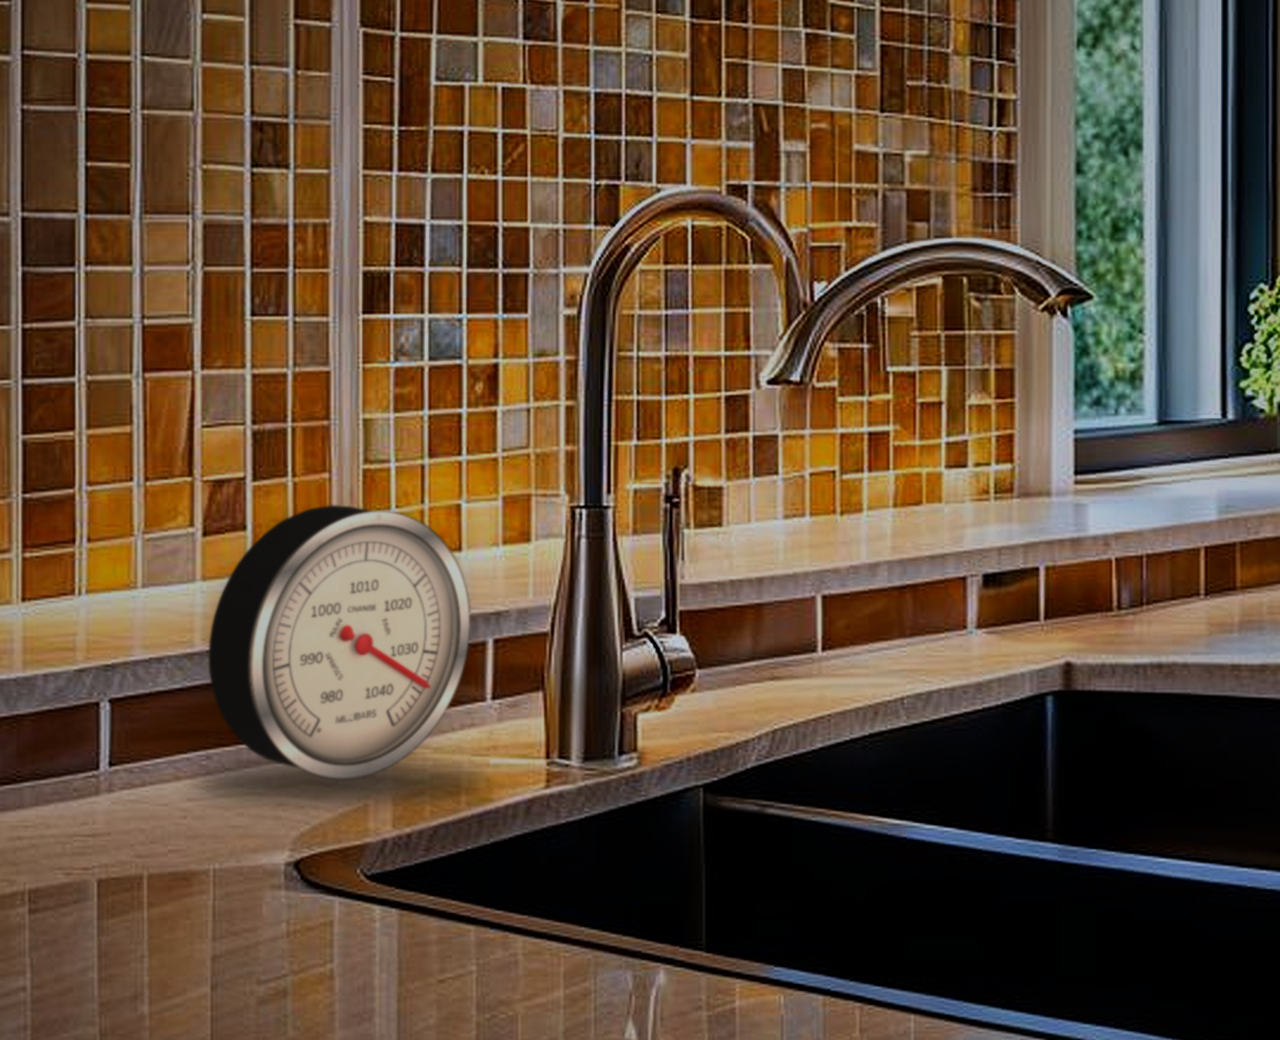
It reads 1034 mbar
